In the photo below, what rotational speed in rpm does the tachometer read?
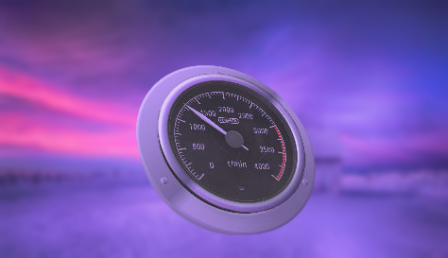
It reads 1250 rpm
